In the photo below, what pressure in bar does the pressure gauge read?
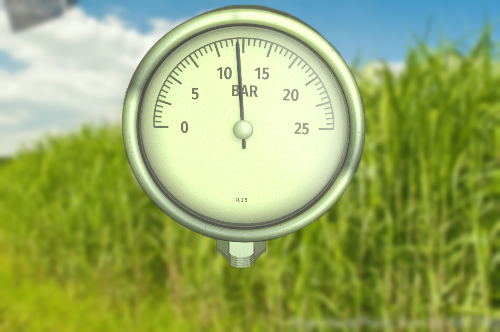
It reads 12 bar
